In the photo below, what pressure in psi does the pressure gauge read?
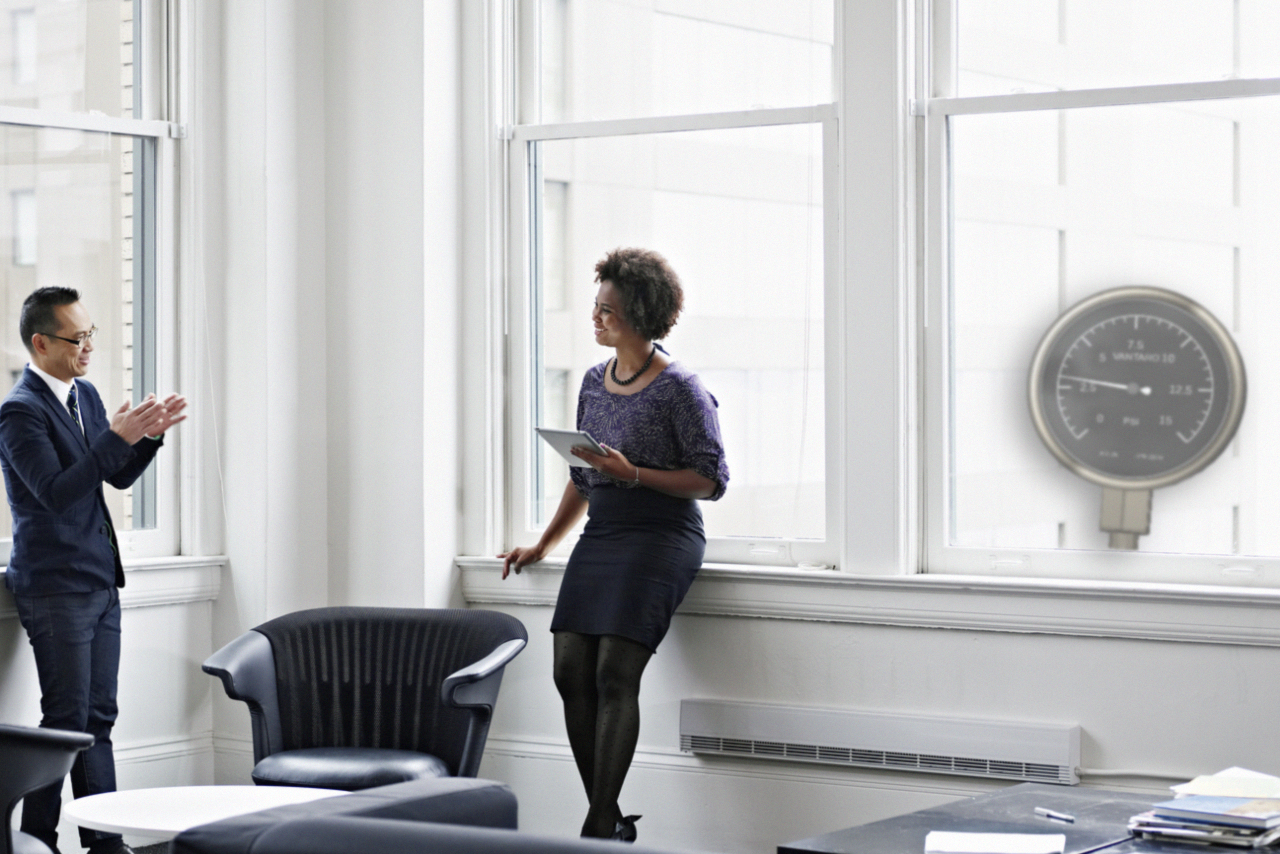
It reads 3 psi
